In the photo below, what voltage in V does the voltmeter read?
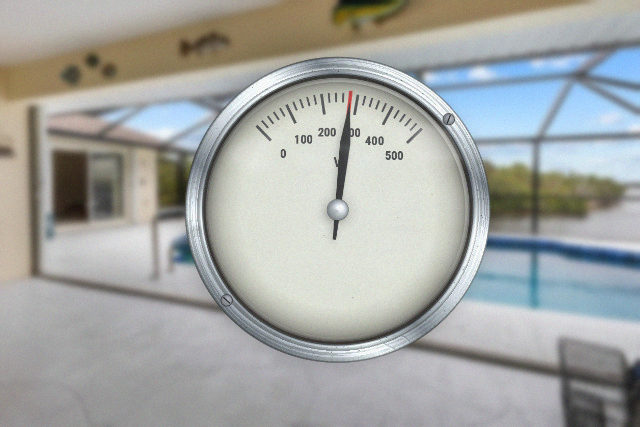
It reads 280 V
